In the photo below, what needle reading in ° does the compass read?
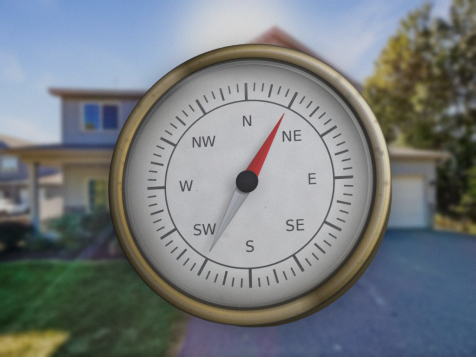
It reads 30 °
